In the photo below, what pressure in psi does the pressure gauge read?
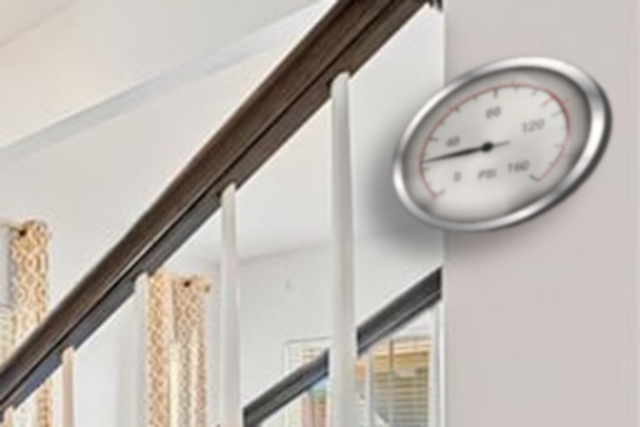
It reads 25 psi
